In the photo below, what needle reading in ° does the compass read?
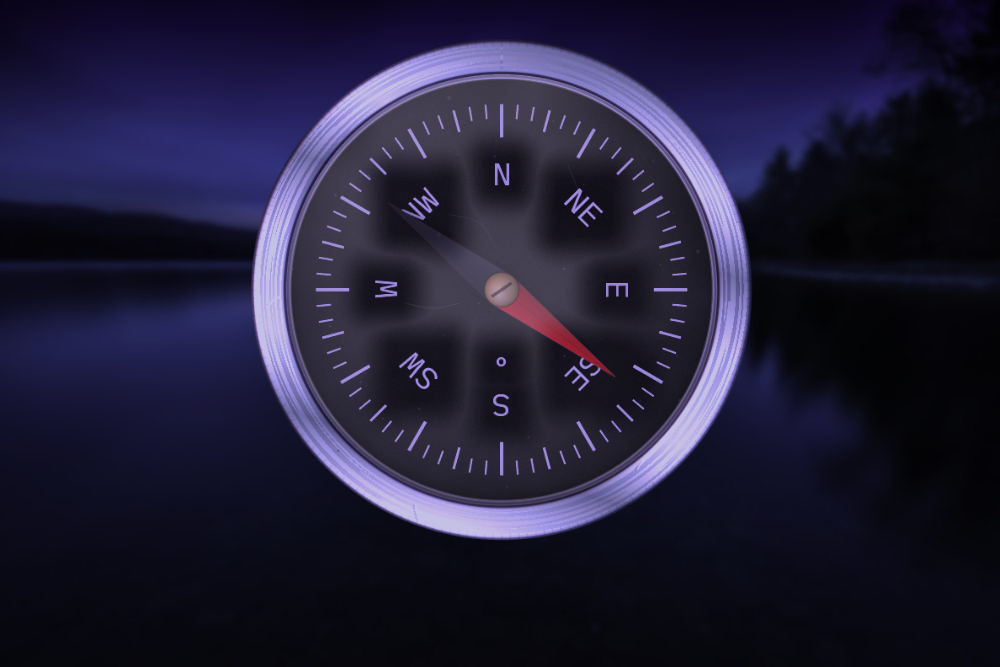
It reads 127.5 °
